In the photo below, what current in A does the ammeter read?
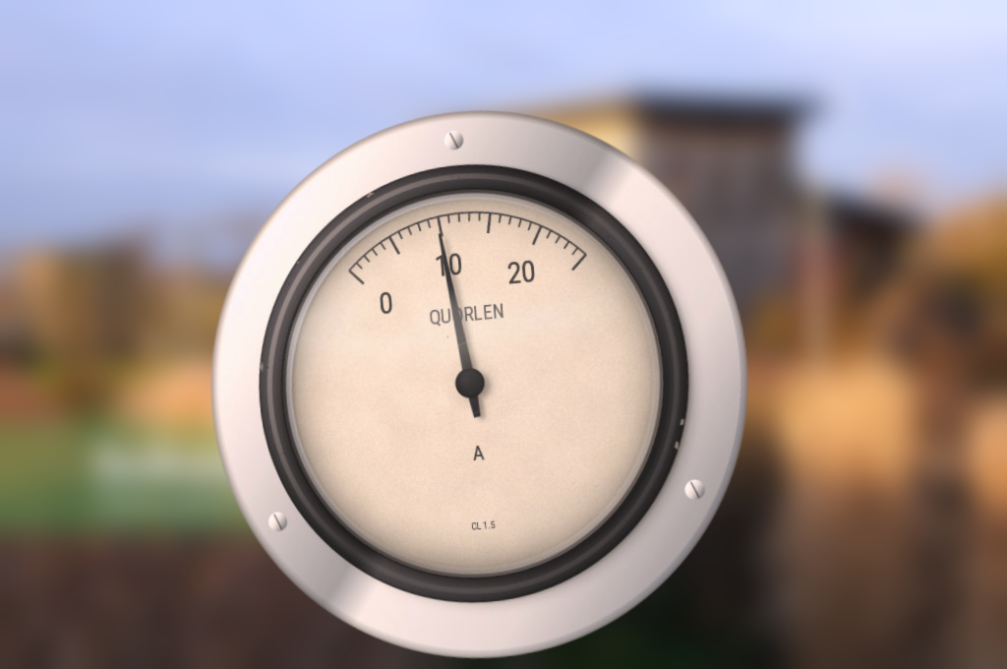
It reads 10 A
